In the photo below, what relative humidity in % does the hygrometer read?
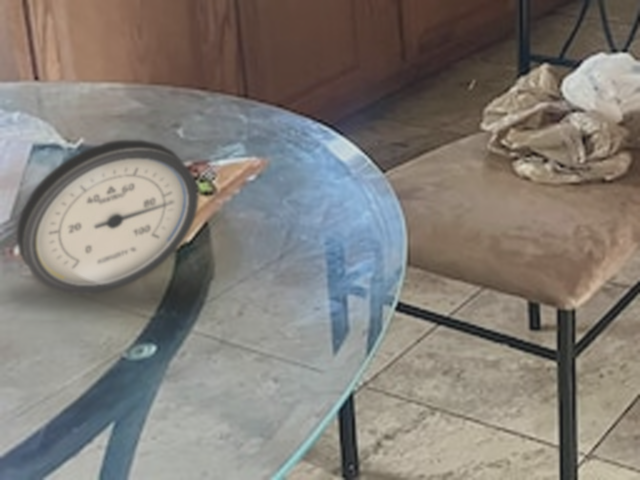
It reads 84 %
